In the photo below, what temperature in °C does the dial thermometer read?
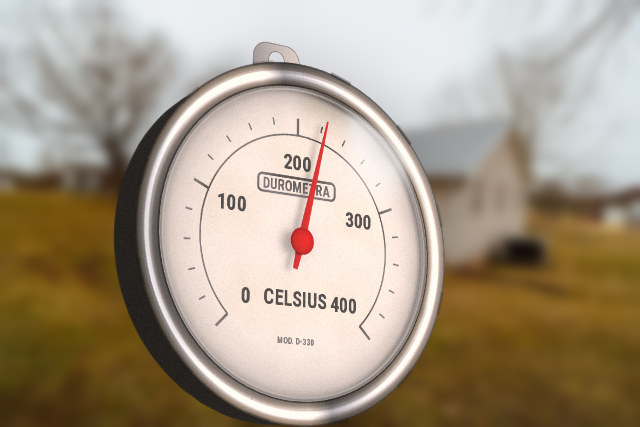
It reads 220 °C
